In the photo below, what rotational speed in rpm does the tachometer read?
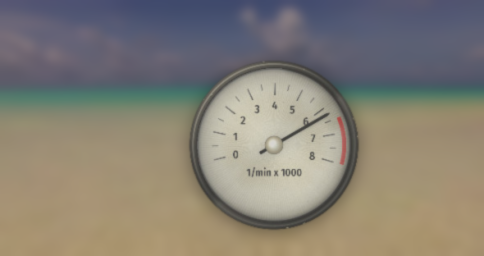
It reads 6250 rpm
